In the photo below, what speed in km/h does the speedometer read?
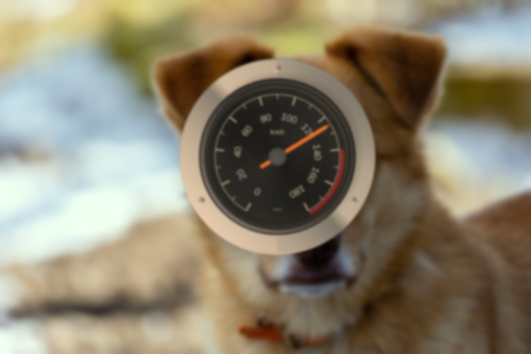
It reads 125 km/h
